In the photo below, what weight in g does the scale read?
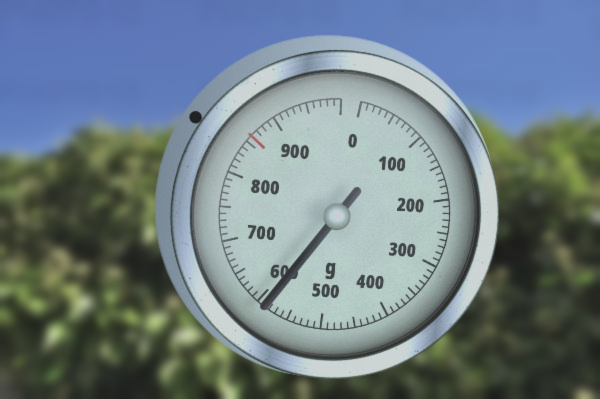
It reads 590 g
